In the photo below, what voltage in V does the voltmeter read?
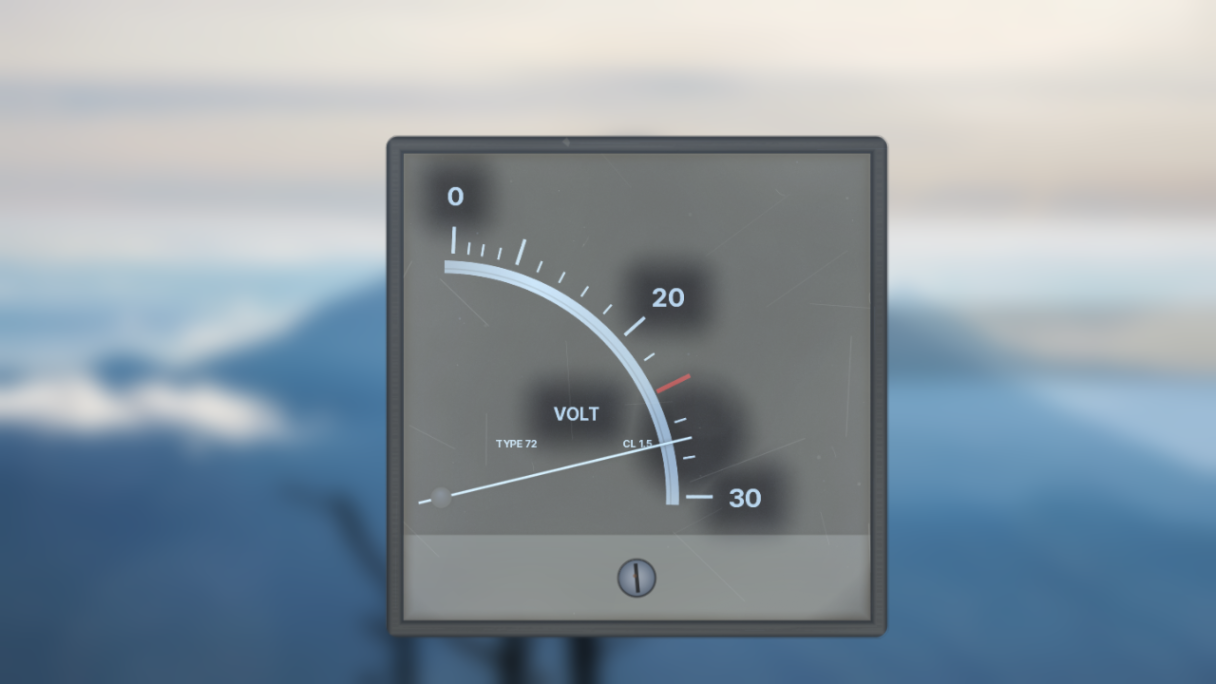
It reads 27 V
